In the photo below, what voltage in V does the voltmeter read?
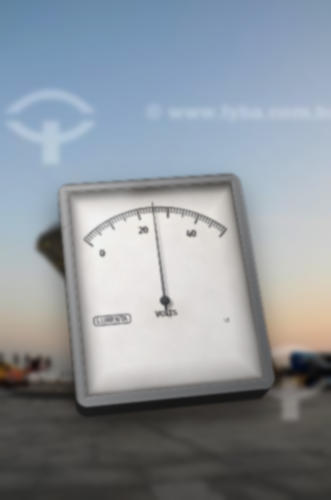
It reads 25 V
